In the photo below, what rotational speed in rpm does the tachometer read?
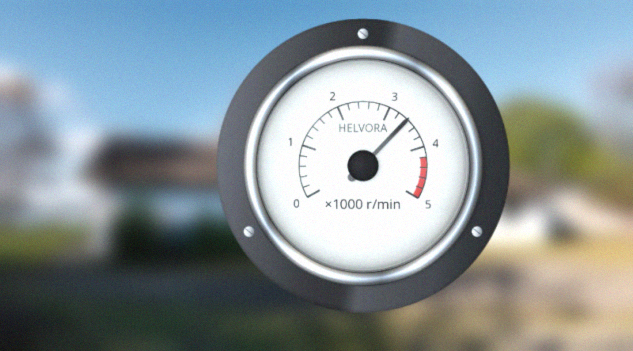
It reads 3400 rpm
